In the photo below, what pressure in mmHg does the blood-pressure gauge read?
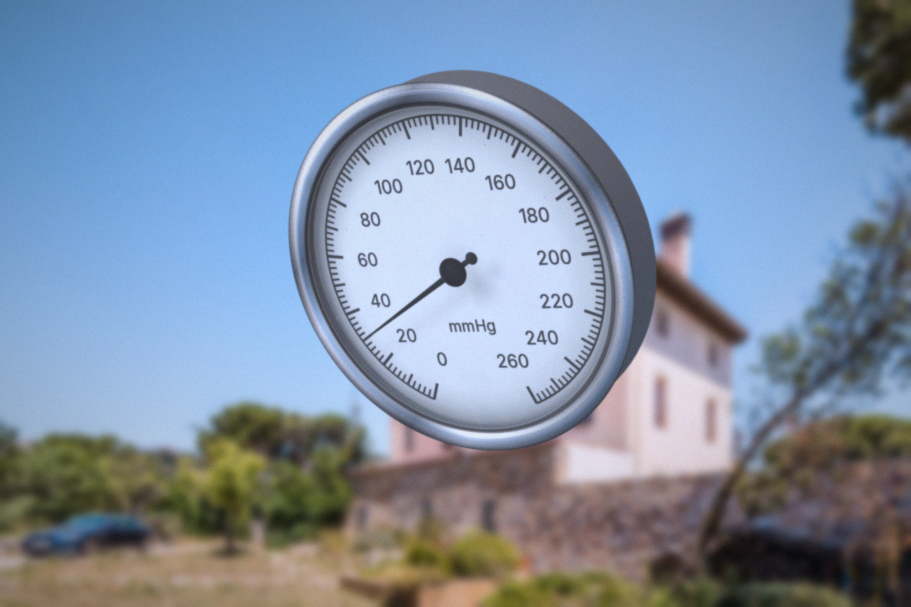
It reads 30 mmHg
